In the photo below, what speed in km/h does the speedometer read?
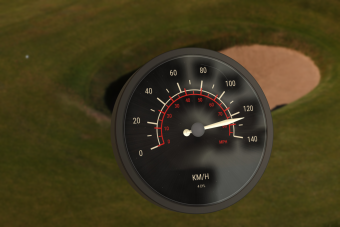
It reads 125 km/h
